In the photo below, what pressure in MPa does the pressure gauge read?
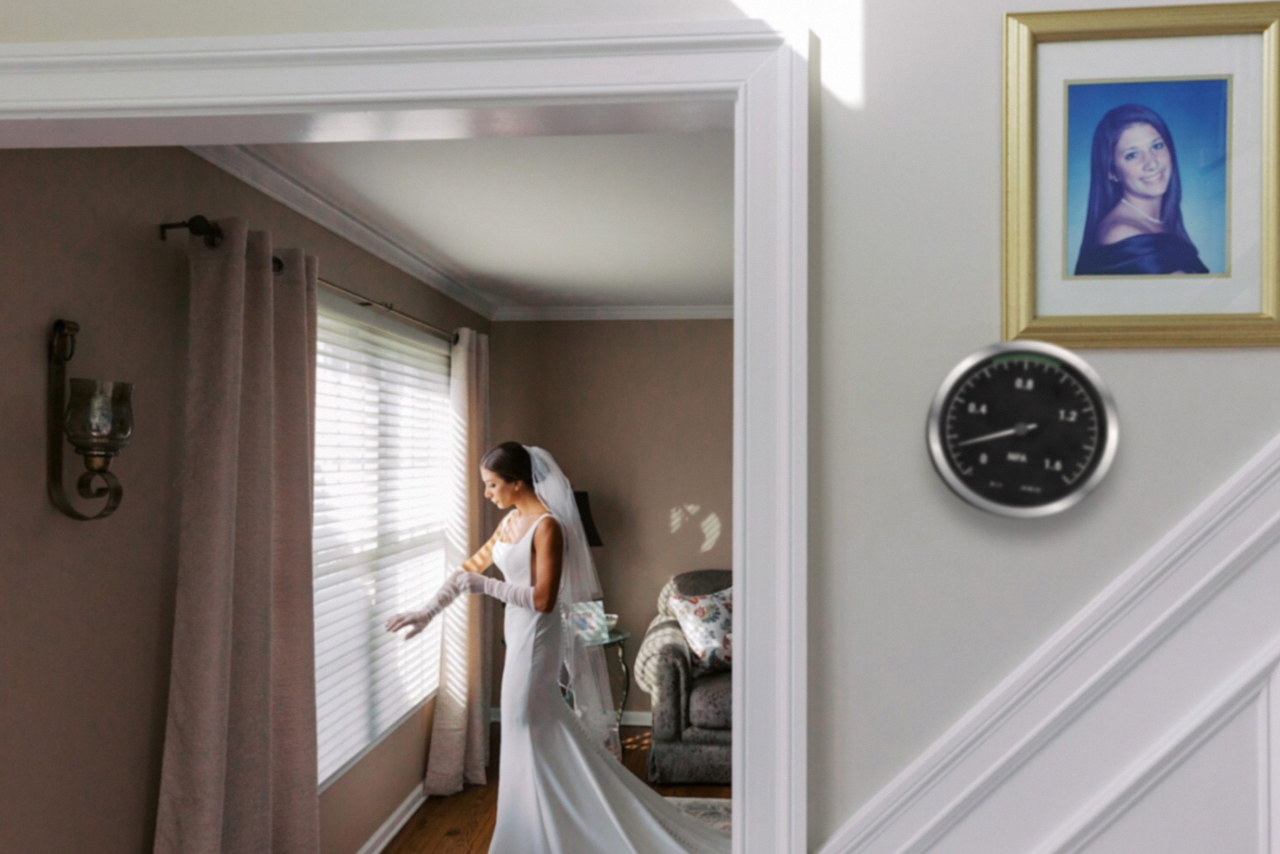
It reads 0.15 MPa
